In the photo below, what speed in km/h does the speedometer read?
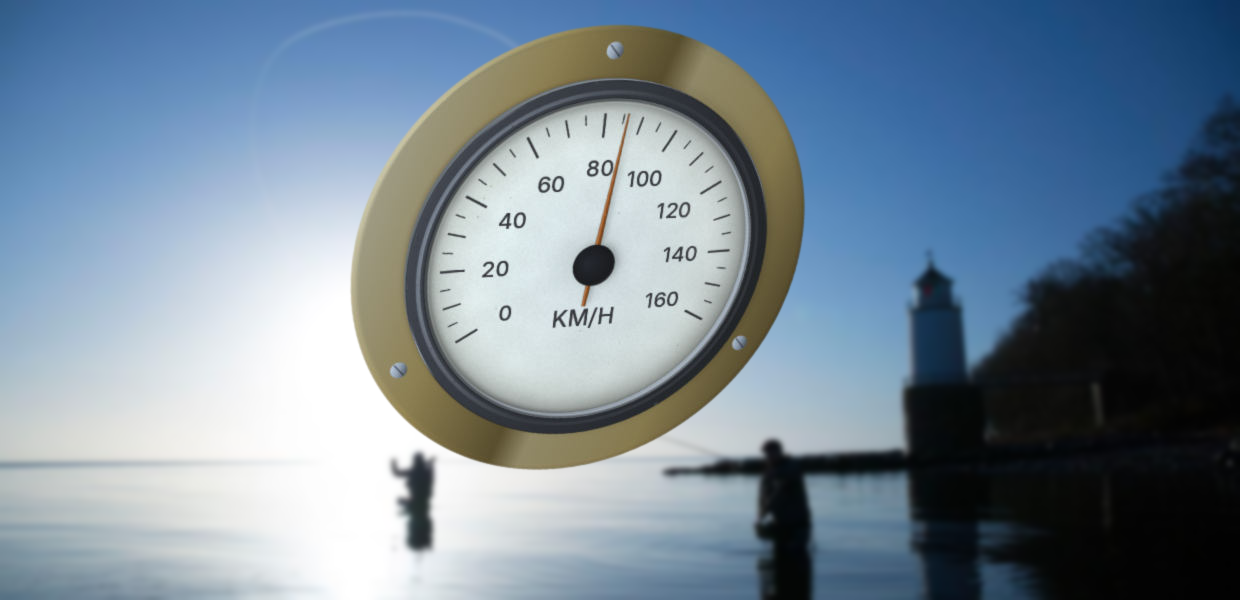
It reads 85 km/h
